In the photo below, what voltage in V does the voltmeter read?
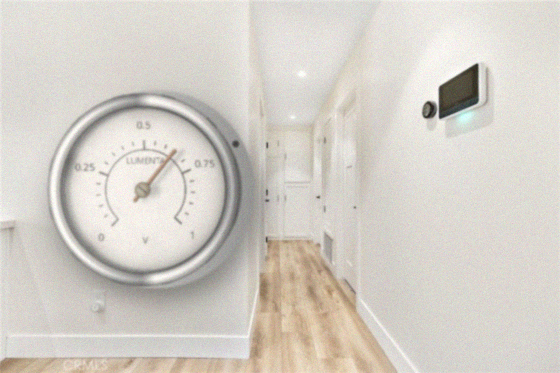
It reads 0.65 V
